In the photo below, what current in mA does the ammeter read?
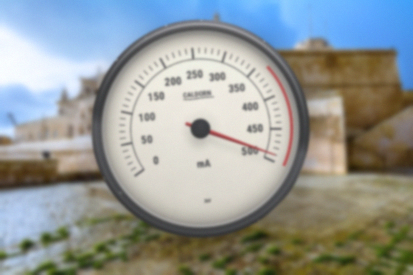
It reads 490 mA
